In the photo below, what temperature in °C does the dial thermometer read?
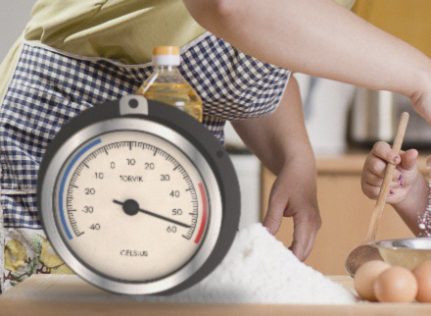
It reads 55 °C
